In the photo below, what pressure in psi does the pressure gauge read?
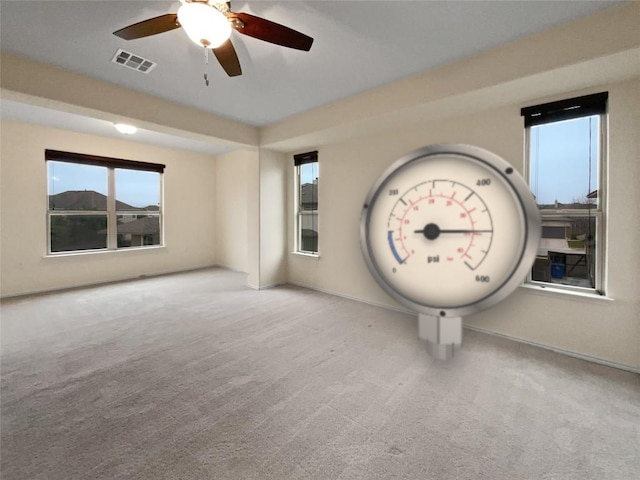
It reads 500 psi
